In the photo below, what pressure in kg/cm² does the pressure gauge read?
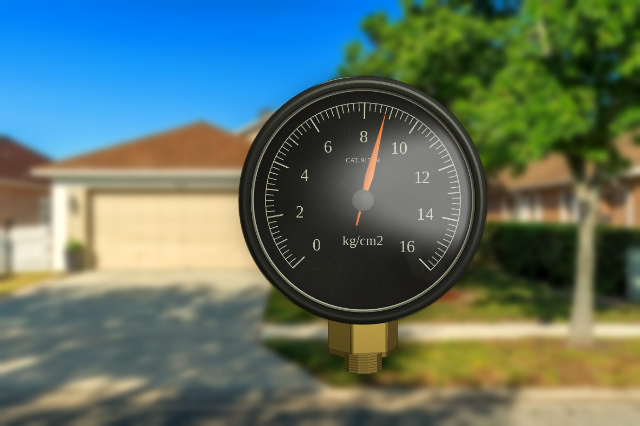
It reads 8.8 kg/cm²
